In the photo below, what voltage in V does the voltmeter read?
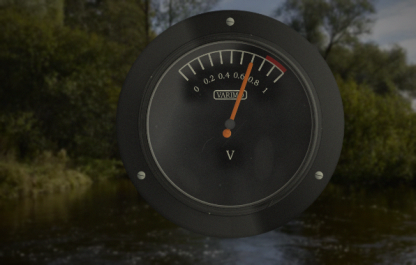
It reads 0.7 V
